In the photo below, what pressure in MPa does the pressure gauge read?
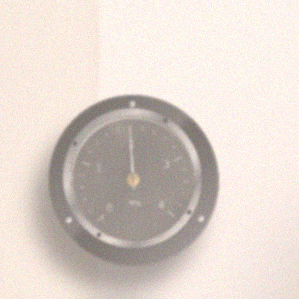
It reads 2 MPa
